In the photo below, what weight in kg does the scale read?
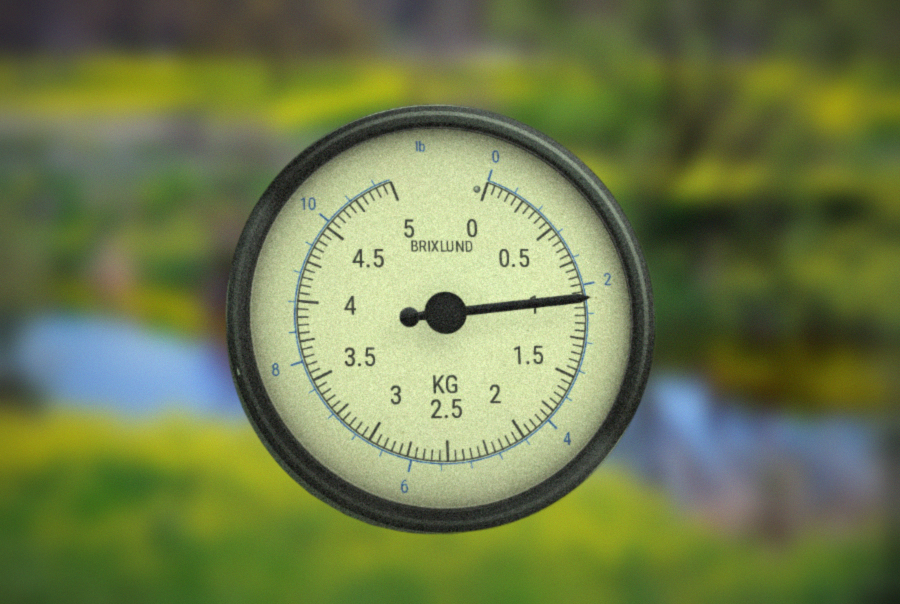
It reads 1 kg
